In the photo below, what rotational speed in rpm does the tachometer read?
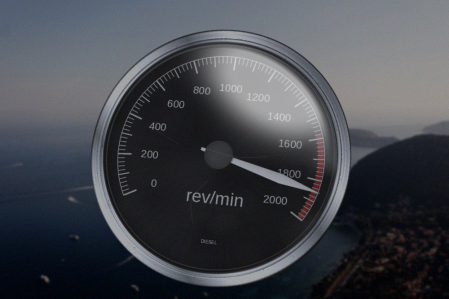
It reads 1860 rpm
